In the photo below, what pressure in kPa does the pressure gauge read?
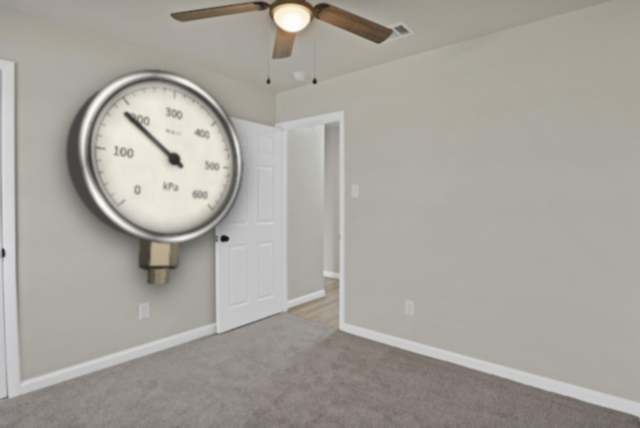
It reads 180 kPa
